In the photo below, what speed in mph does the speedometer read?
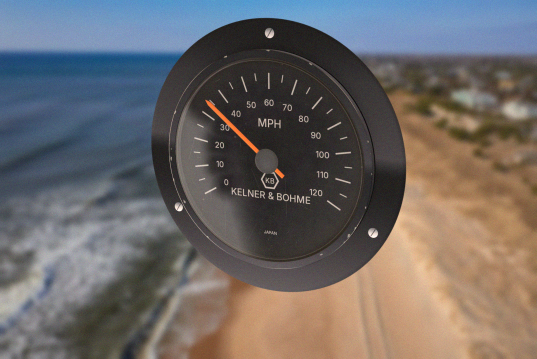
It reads 35 mph
